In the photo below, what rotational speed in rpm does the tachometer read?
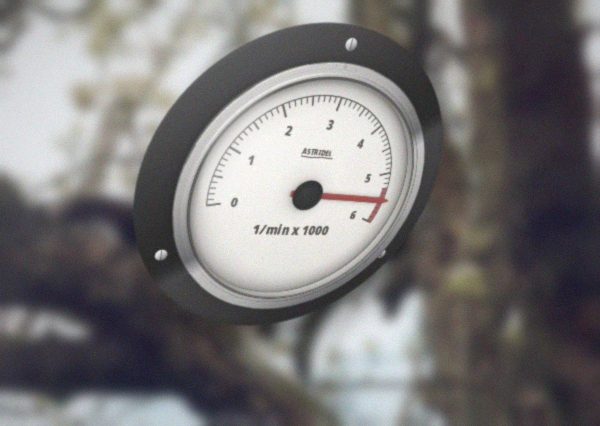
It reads 5500 rpm
